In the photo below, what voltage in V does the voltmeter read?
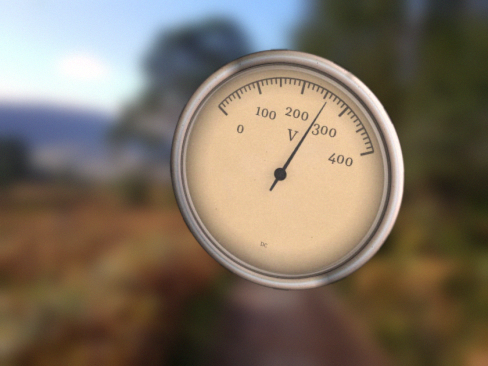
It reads 260 V
